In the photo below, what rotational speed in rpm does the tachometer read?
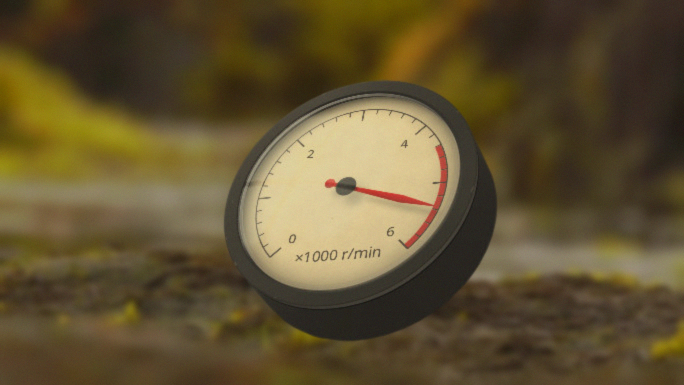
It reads 5400 rpm
